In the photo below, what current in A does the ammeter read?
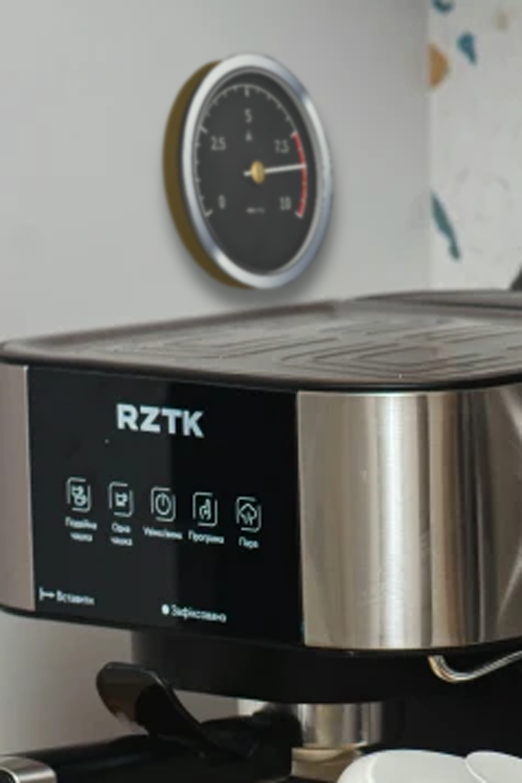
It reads 8.5 A
